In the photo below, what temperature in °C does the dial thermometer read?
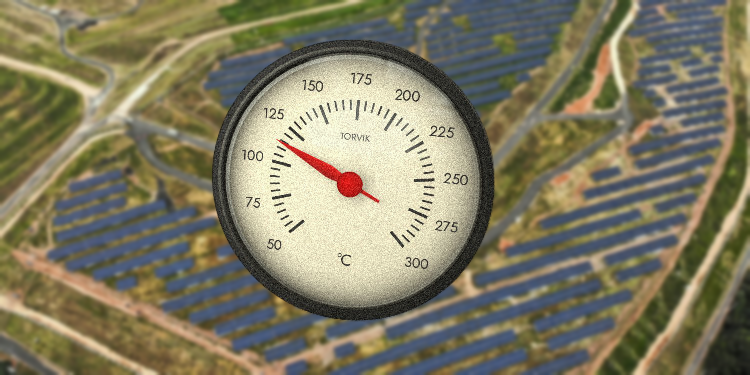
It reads 115 °C
